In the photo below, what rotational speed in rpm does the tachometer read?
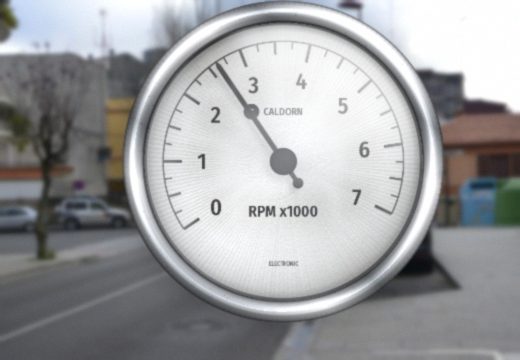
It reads 2625 rpm
